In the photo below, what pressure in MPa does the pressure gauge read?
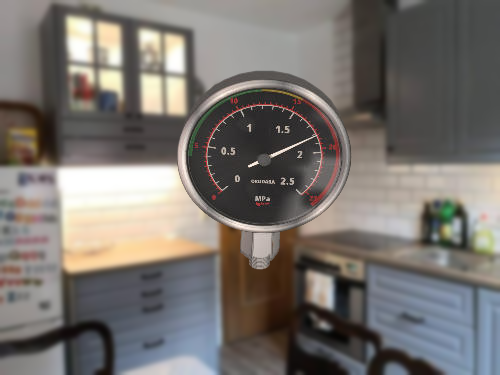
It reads 1.8 MPa
